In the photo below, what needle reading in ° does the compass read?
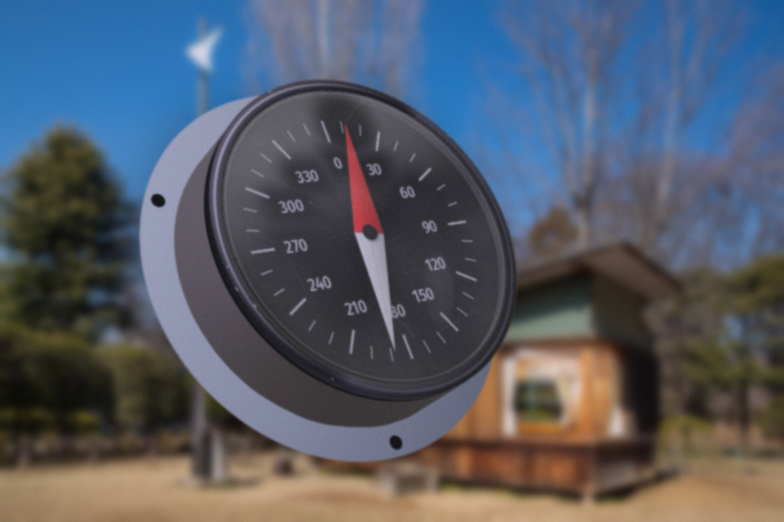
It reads 10 °
